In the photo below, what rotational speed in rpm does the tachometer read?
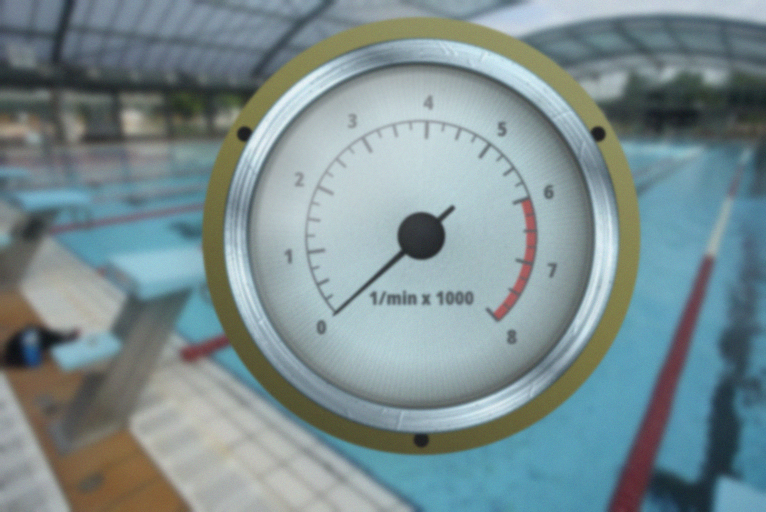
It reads 0 rpm
